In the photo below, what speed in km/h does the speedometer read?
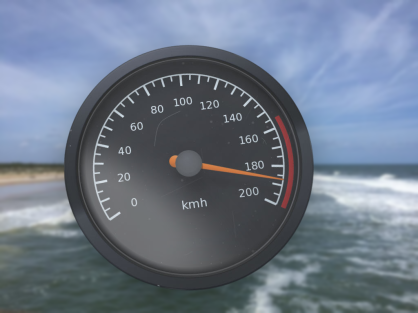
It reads 187.5 km/h
